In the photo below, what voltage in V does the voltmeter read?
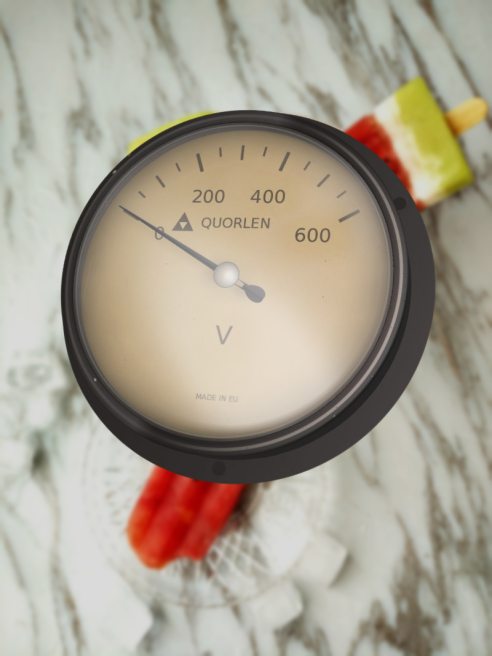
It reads 0 V
